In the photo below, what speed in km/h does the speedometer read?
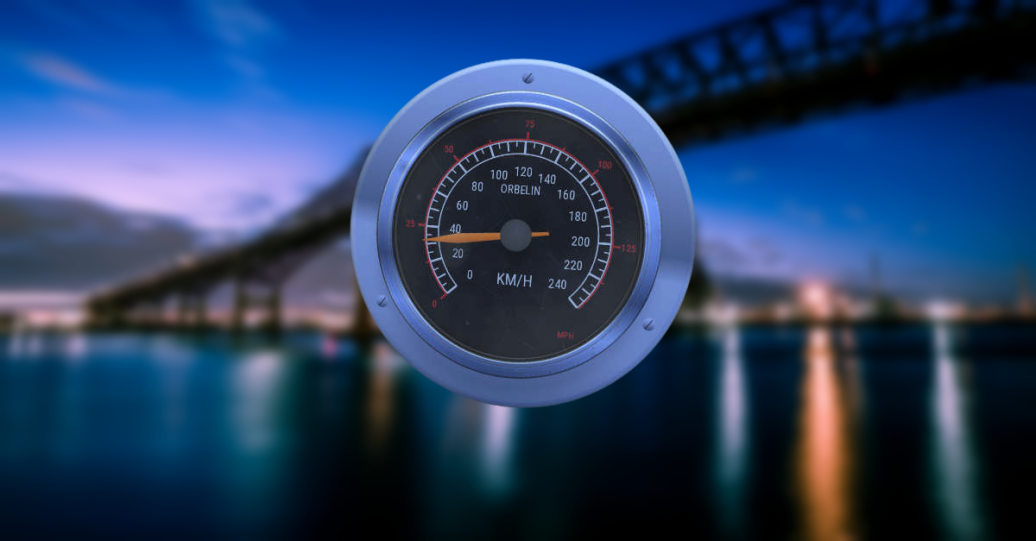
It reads 32.5 km/h
